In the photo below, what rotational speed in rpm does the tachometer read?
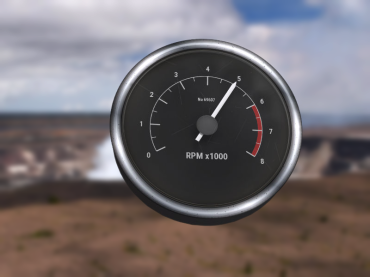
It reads 5000 rpm
